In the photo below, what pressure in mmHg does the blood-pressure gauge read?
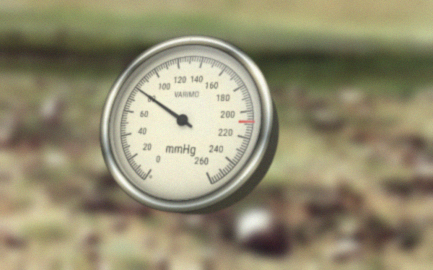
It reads 80 mmHg
